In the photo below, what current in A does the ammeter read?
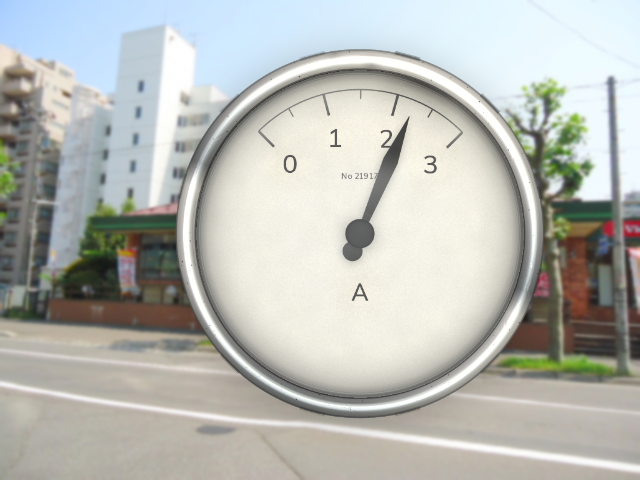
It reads 2.25 A
